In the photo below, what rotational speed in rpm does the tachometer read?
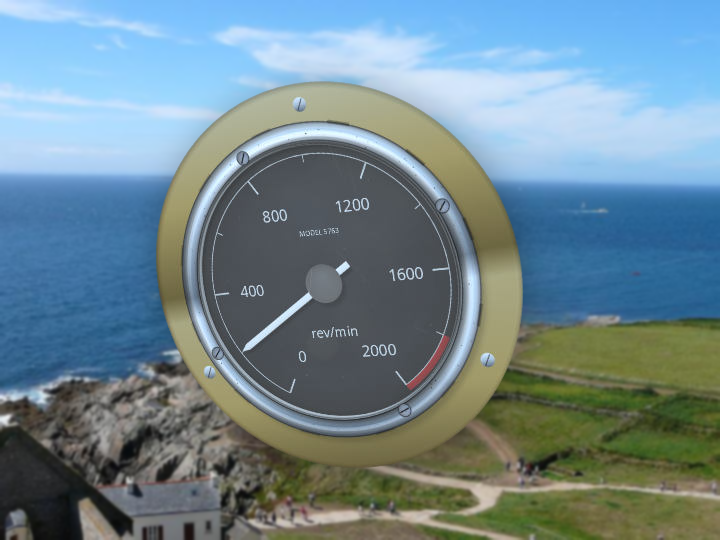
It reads 200 rpm
